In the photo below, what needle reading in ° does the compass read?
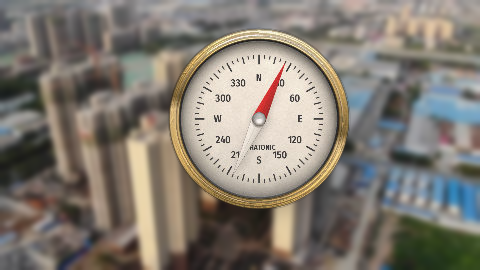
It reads 25 °
